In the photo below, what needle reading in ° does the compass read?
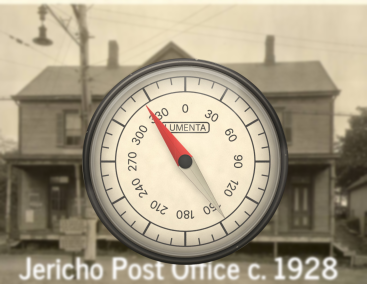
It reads 325 °
